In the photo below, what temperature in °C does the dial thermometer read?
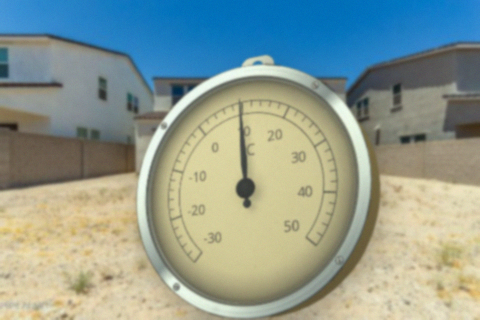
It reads 10 °C
